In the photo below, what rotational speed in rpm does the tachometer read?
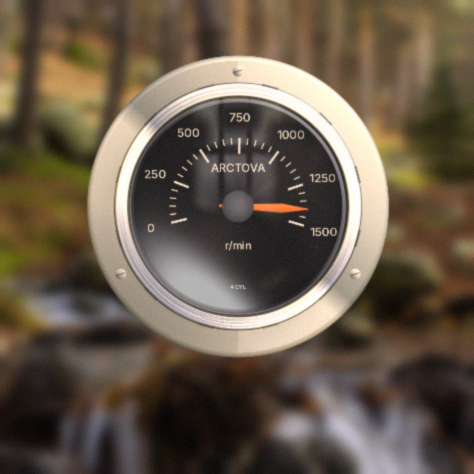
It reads 1400 rpm
